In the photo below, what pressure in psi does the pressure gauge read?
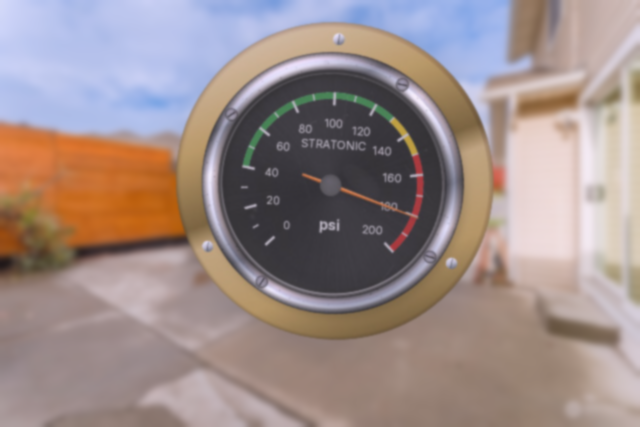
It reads 180 psi
